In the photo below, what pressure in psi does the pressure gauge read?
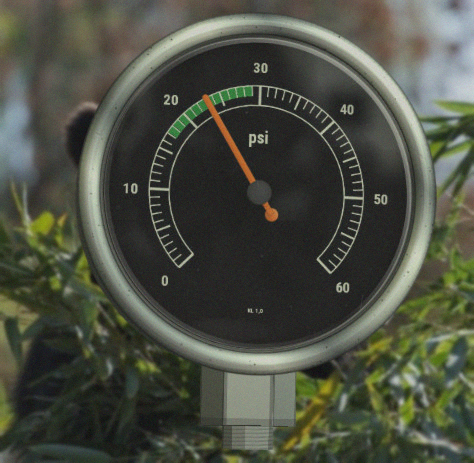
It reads 23 psi
